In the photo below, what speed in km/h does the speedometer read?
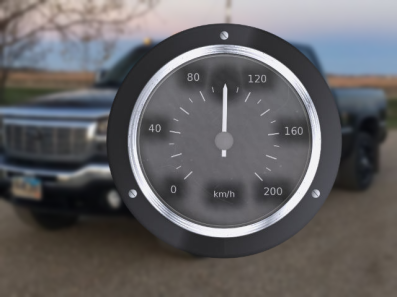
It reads 100 km/h
